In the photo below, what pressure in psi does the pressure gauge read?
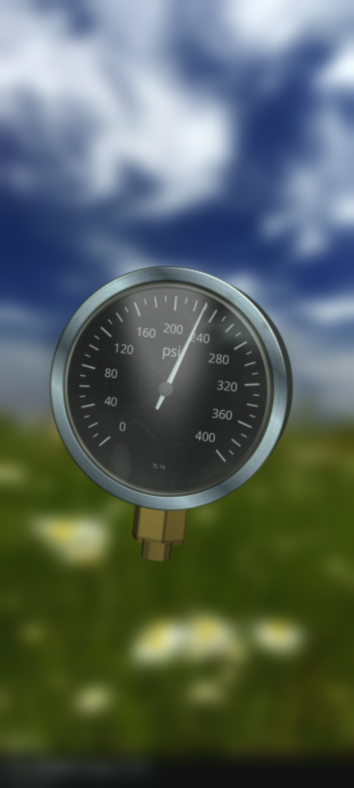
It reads 230 psi
